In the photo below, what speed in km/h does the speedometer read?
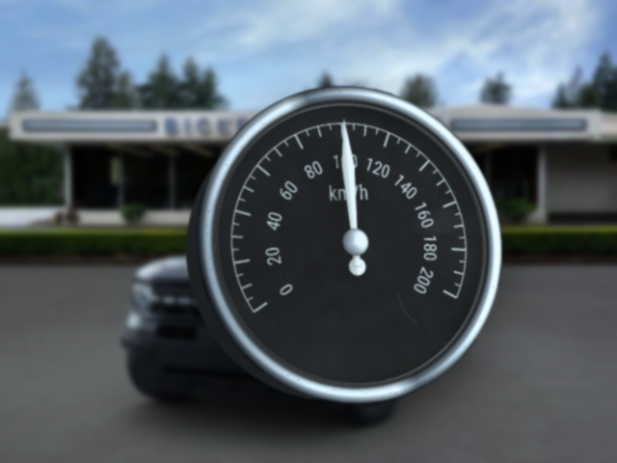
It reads 100 km/h
